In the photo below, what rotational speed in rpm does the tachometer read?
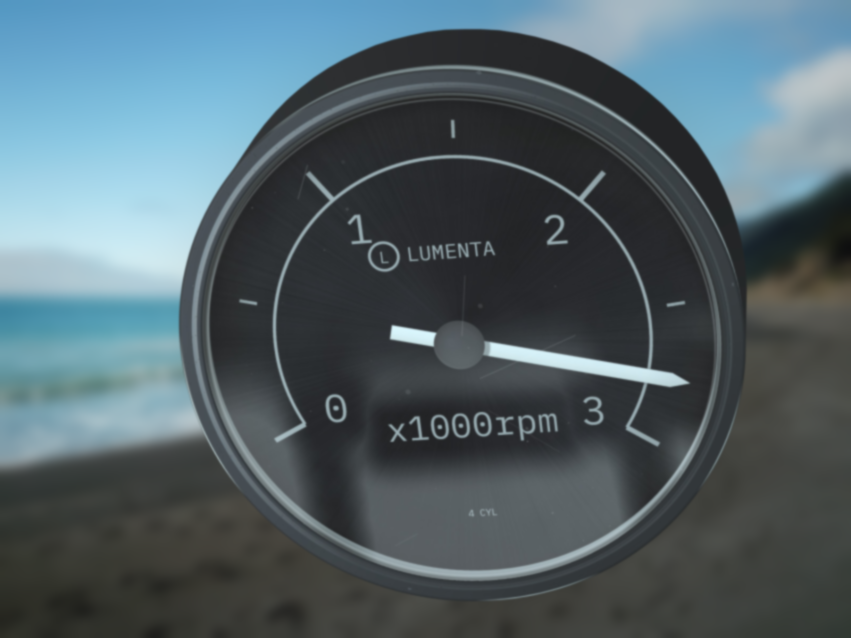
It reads 2750 rpm
